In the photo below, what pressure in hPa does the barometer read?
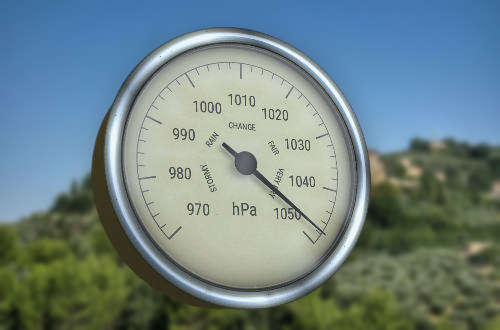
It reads 1048 hPa
